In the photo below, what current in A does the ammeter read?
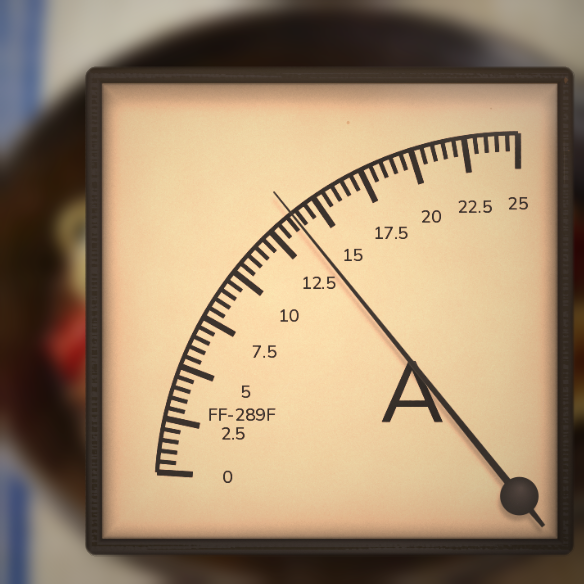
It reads 13.75 A
